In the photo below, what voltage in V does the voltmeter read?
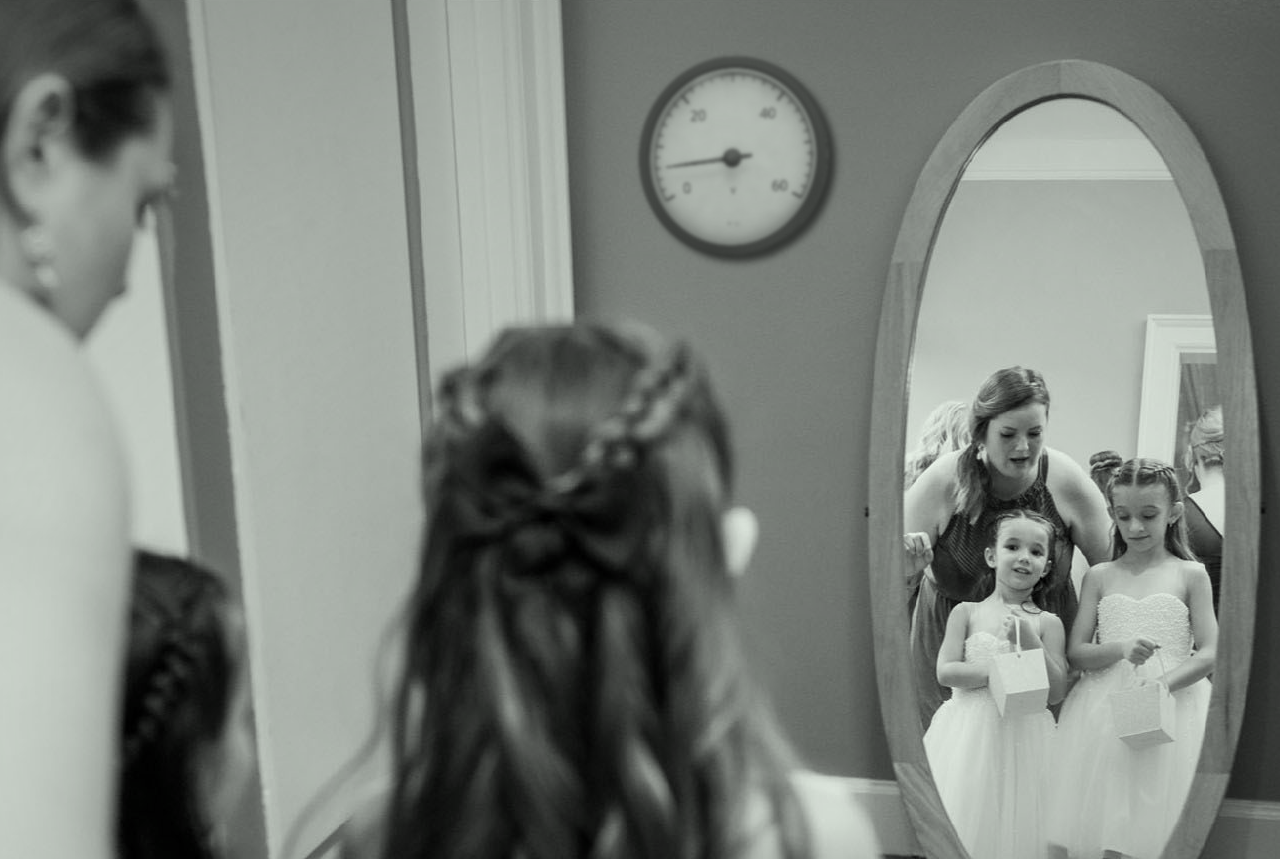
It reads 6 V
